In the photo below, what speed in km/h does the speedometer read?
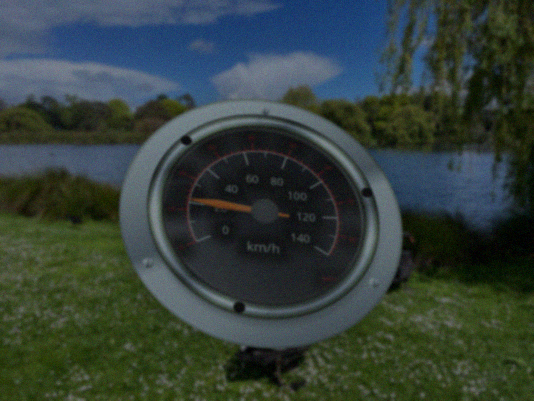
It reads 20 km/h
